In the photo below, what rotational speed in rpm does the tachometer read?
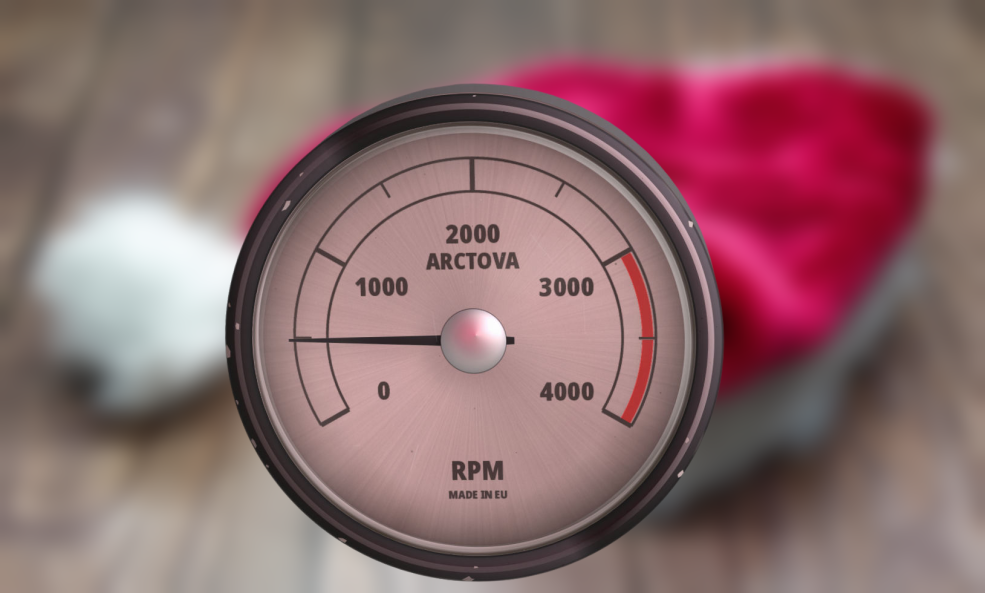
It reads 500 rpm
